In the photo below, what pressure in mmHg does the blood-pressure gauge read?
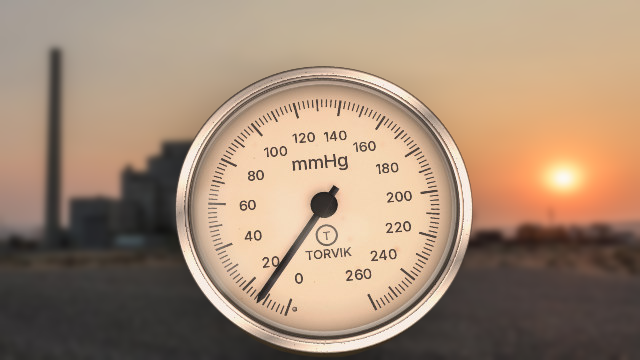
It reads 12 mmHg
